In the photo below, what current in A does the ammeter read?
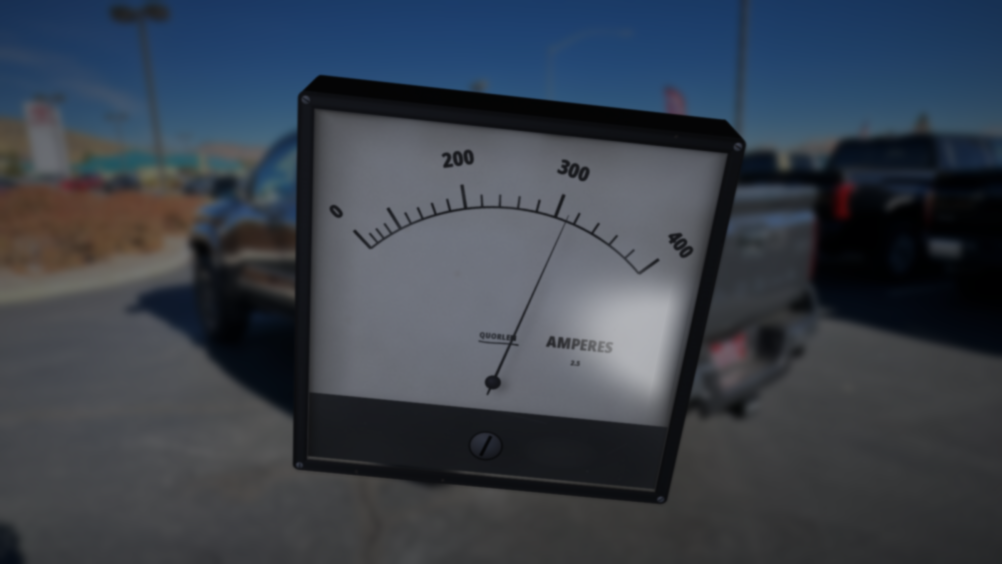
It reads 310 A
